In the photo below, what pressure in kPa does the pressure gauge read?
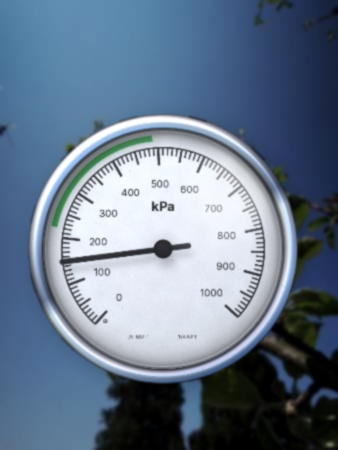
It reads 150 kPa
